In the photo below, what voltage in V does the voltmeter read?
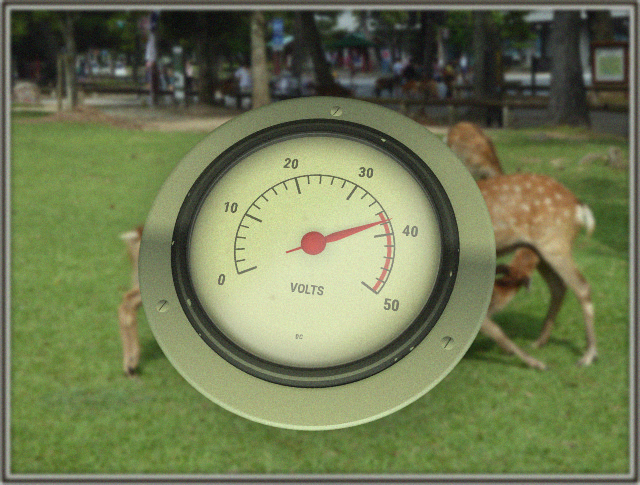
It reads 38 V
